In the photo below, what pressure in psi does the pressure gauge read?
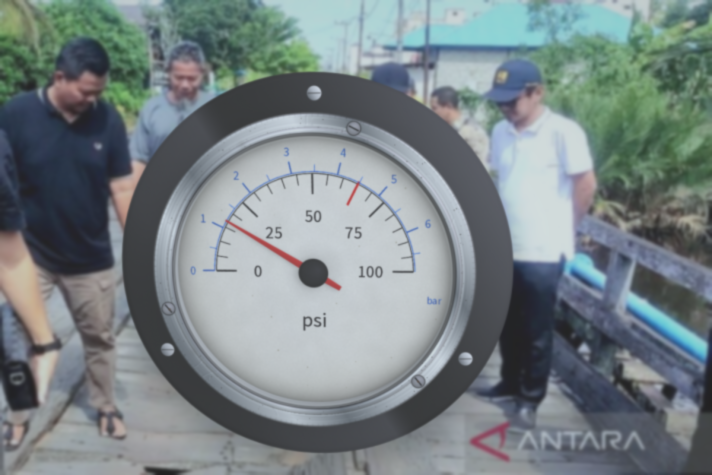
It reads 17.5 psi
